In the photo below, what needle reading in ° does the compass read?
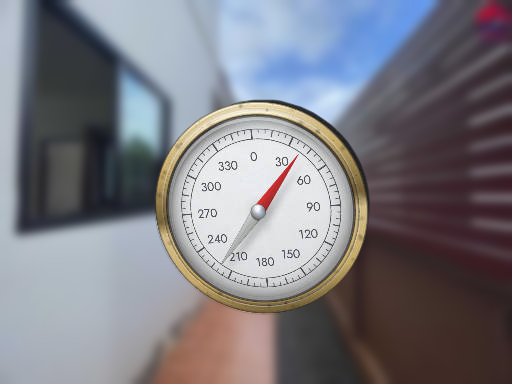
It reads 40 °
